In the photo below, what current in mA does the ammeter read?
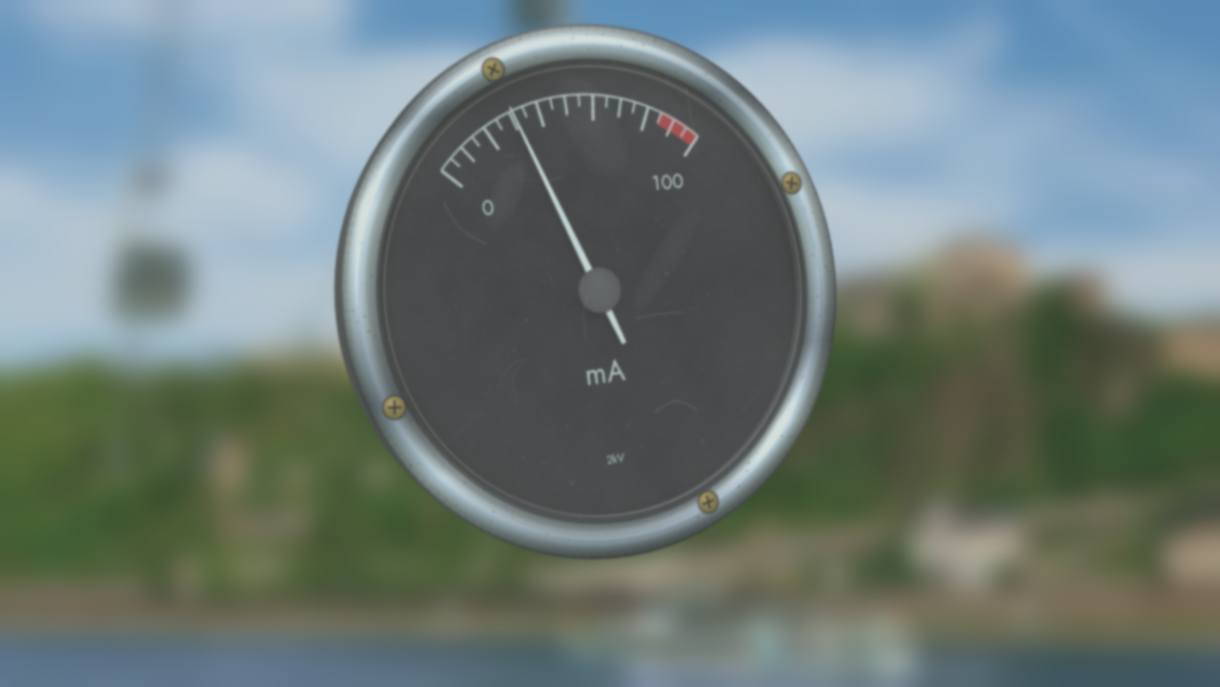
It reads 30 mA
